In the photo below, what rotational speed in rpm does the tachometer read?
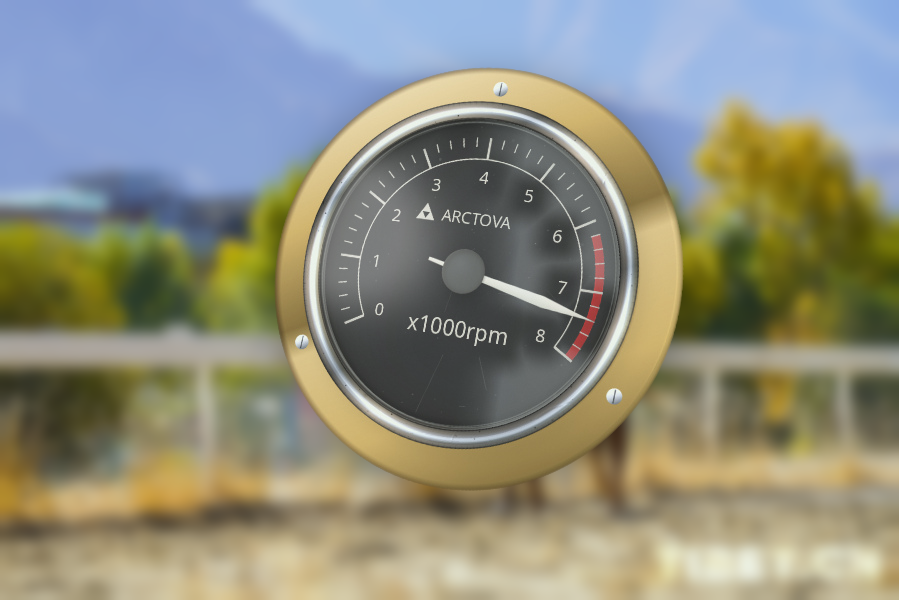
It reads 7400 rpm
